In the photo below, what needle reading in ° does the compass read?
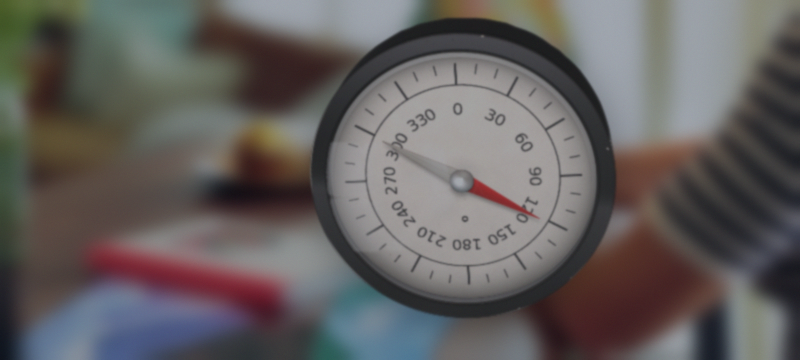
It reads 120 °
